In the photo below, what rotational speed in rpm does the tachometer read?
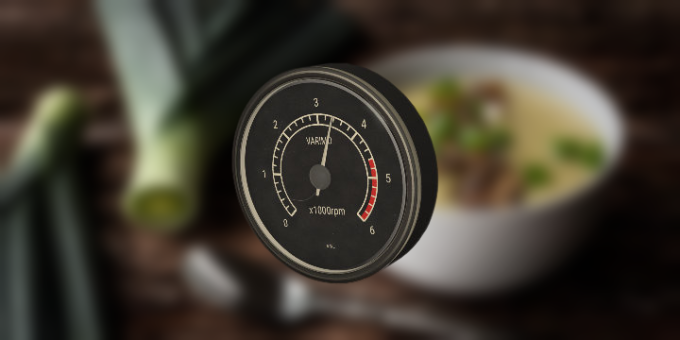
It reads 3400 rpm
